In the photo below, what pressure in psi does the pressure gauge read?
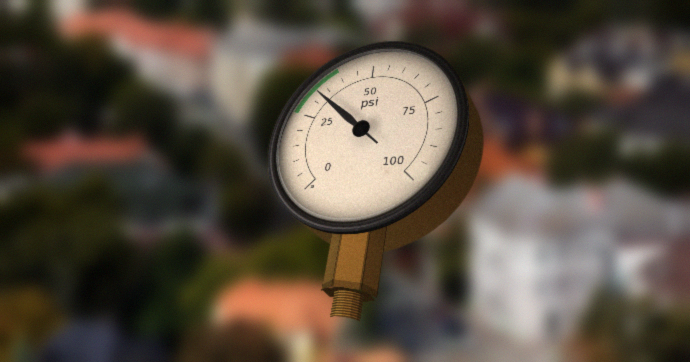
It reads 32.5 psi
